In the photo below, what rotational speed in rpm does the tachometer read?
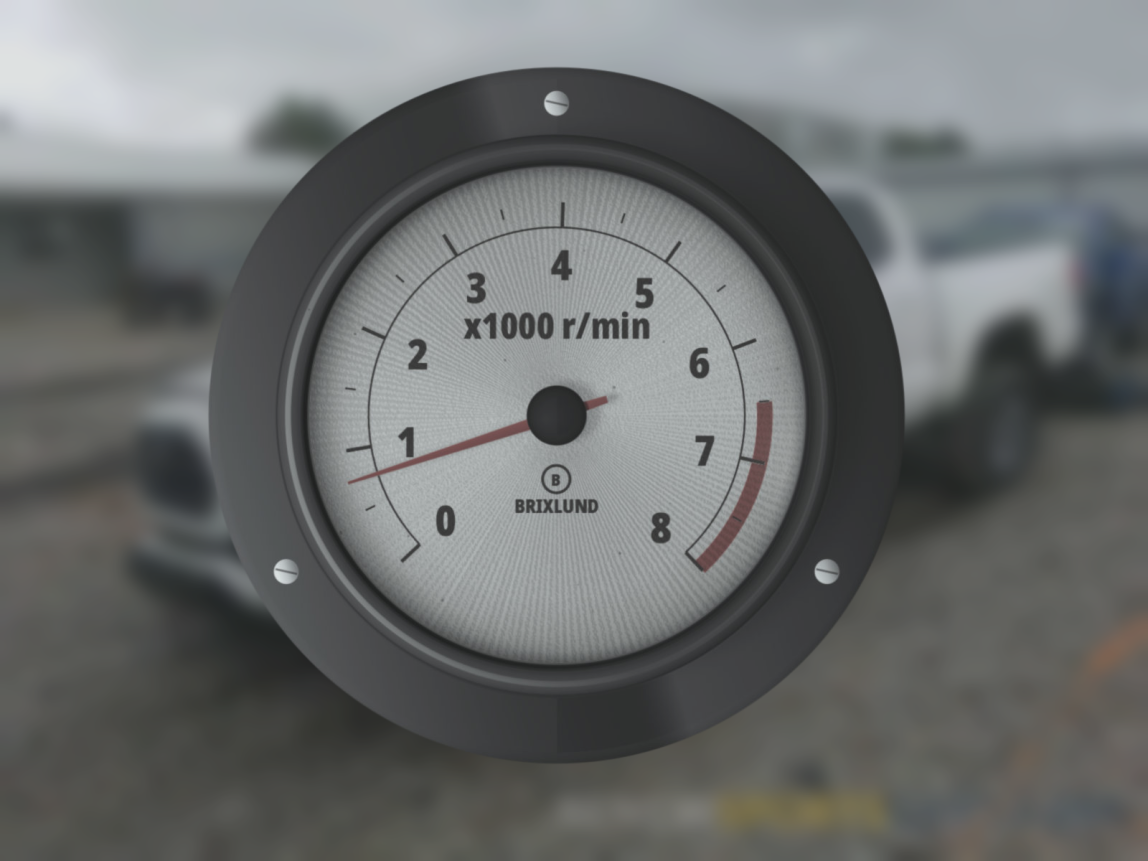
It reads 750 rpm
